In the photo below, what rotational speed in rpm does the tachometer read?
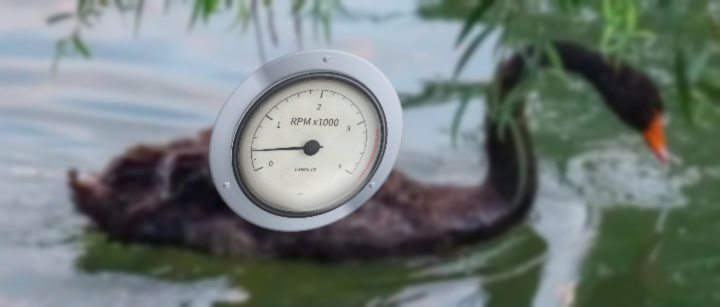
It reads 400 rpm
